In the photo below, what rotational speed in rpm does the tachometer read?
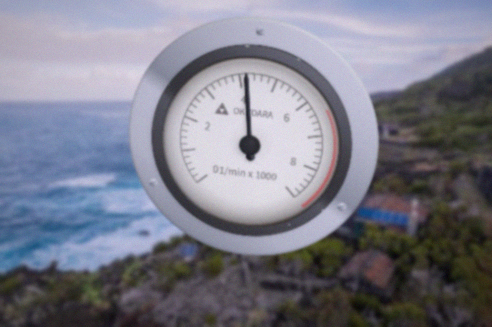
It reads 4200 rpm
